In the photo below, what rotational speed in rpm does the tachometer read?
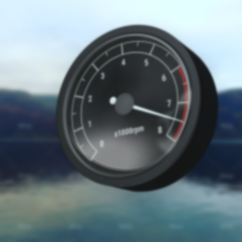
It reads 7500 rpm
